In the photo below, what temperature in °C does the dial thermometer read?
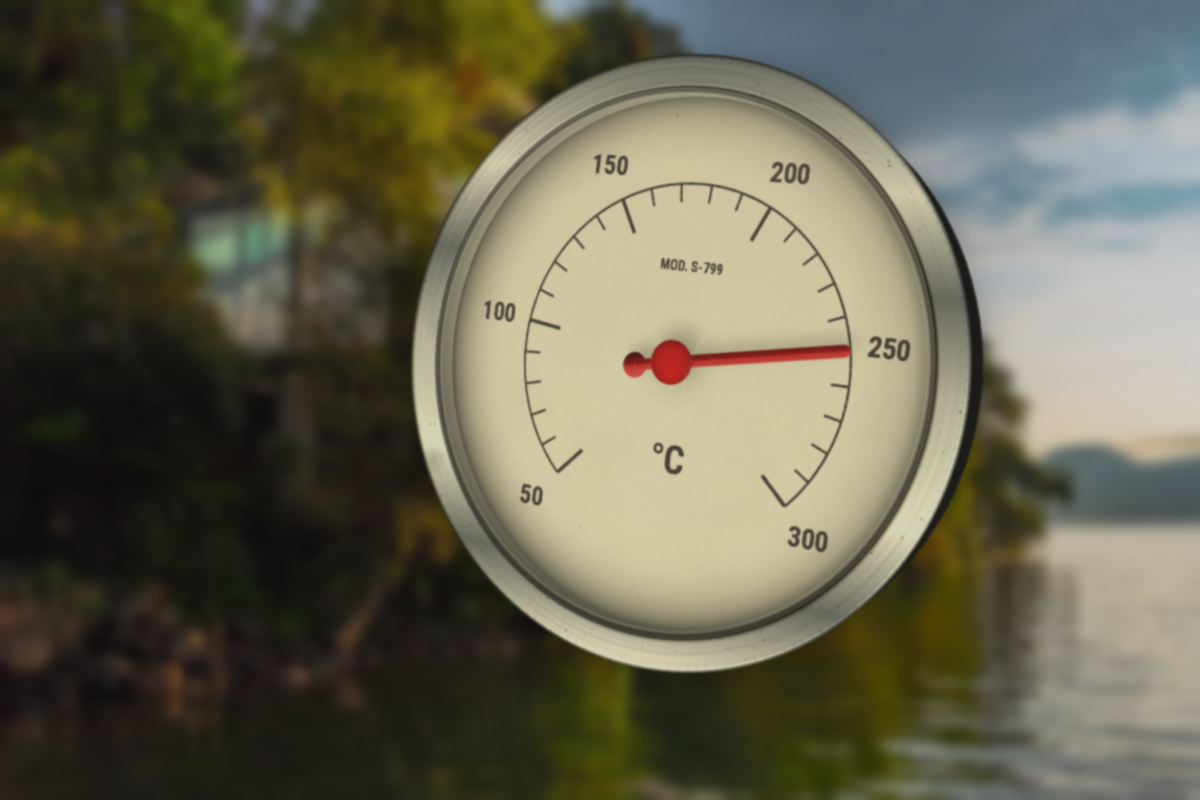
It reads 250 °C
